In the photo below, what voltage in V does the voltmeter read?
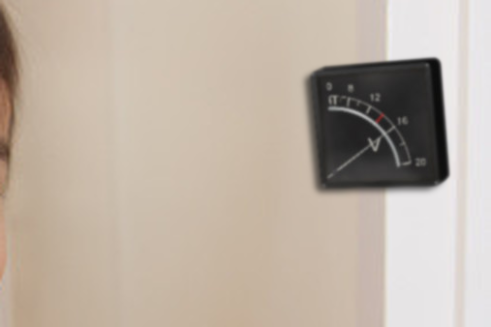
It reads 16 V
